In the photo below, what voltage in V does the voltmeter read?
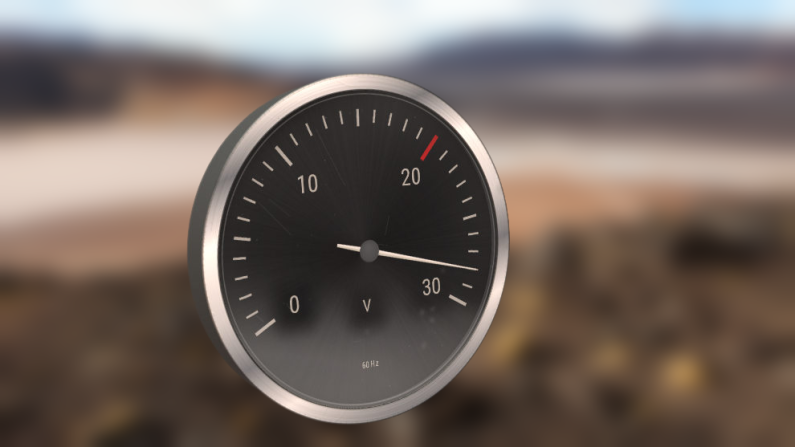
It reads 28 V
